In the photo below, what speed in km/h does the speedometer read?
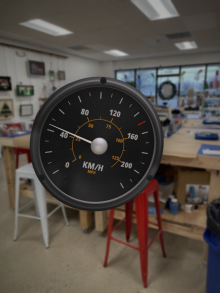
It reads 45 km/h
